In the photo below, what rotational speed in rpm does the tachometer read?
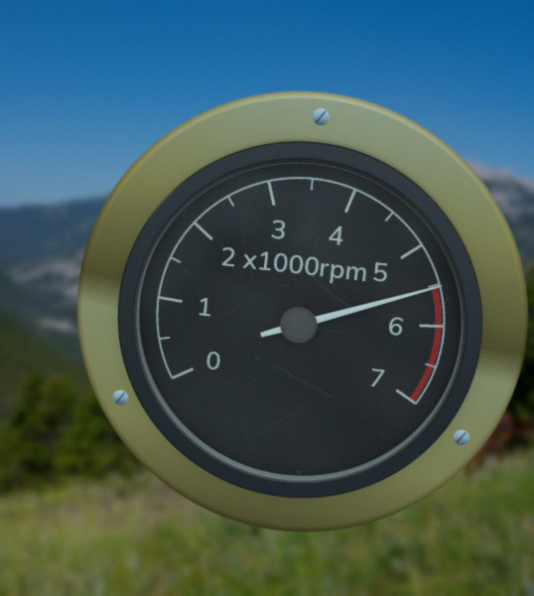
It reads 5500 rpm
